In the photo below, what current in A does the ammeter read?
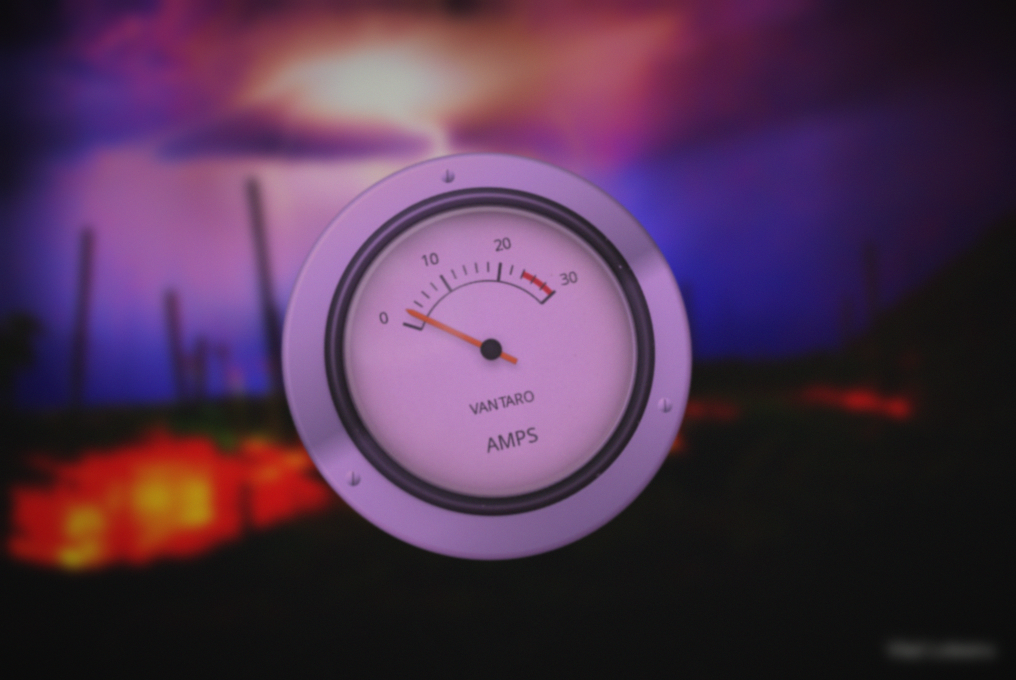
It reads 2 A
